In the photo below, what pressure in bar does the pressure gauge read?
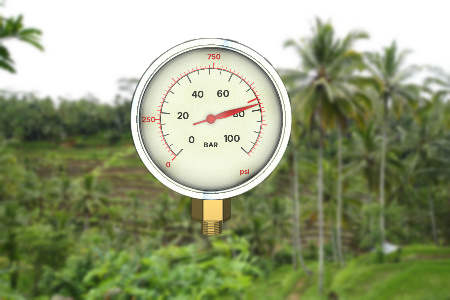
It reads 77.5 bar
